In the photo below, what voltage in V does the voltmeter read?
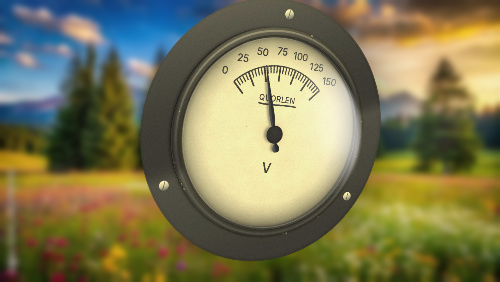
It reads 50 V
